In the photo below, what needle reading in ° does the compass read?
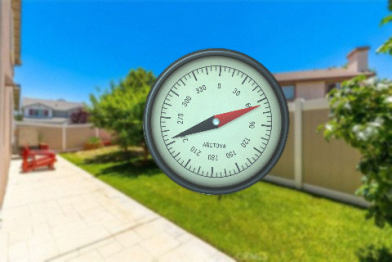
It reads 65 °
